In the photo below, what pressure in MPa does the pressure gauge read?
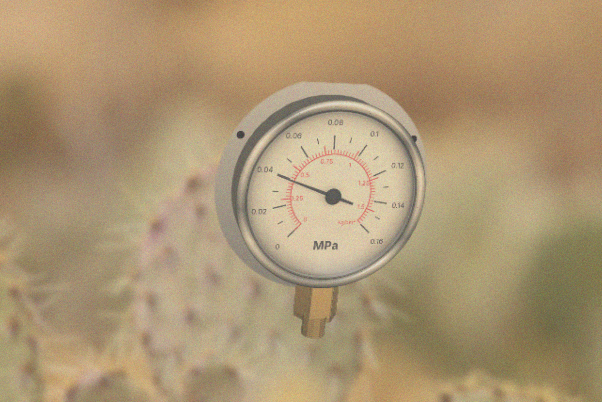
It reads 0.04 MPa
